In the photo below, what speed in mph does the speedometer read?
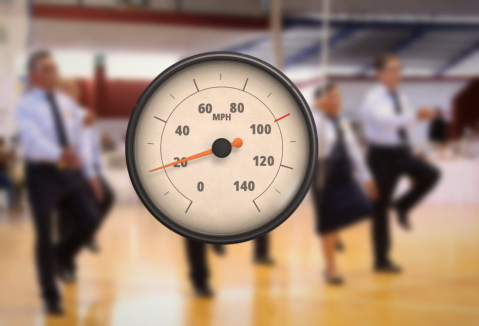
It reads 20 mph
